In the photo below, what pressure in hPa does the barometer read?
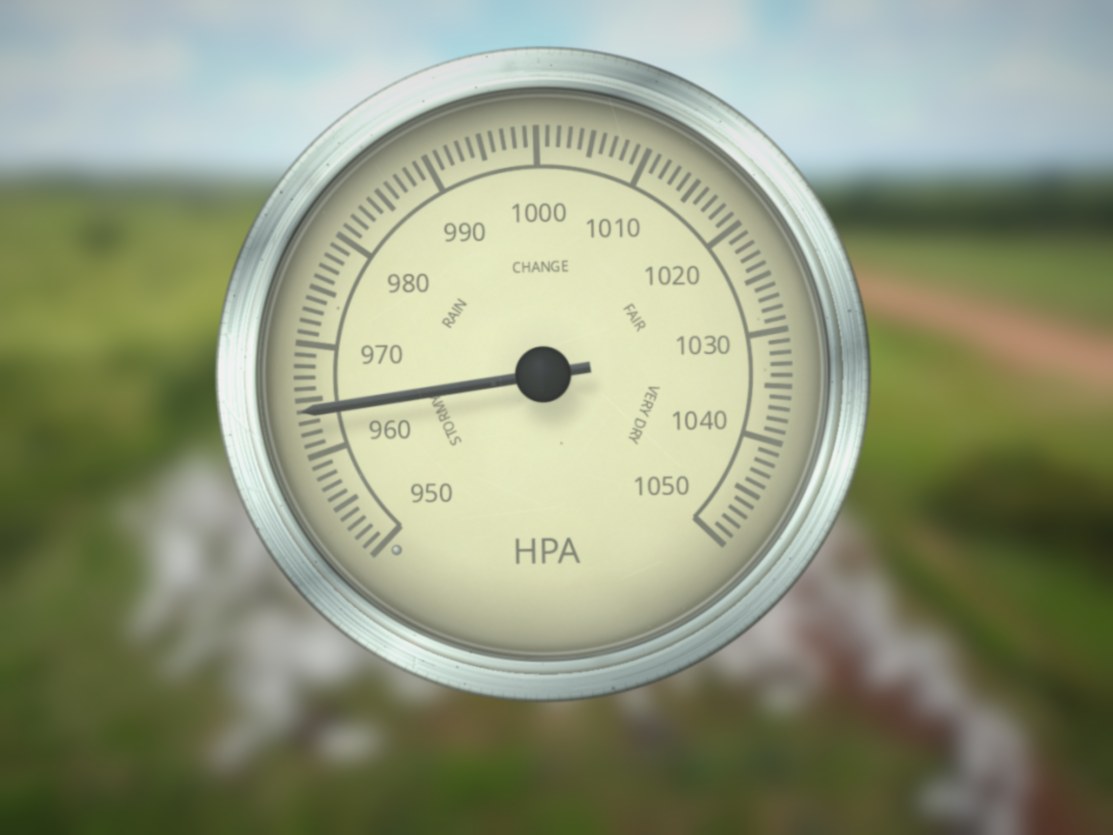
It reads 964 hPa
